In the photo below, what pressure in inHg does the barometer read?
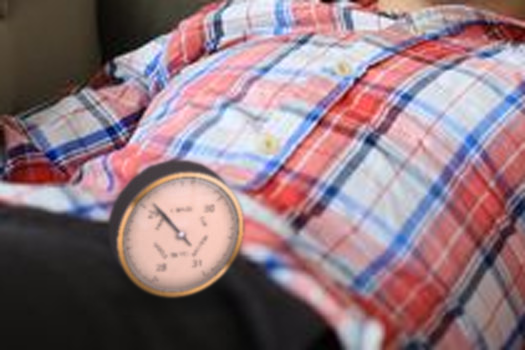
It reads 29.1 inHg
